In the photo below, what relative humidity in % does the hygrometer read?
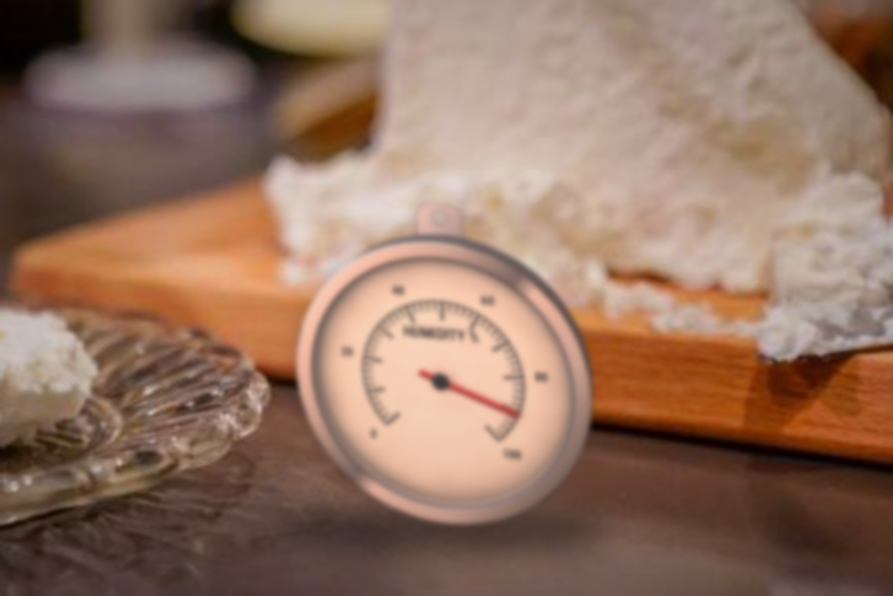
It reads 90 %
